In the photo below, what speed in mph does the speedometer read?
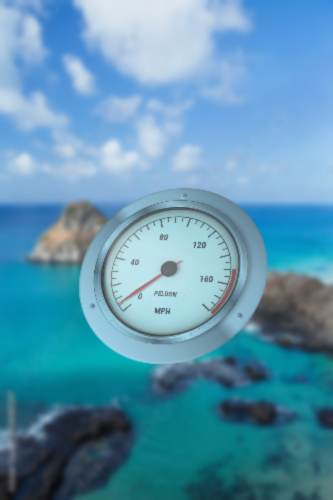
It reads 5 mph
